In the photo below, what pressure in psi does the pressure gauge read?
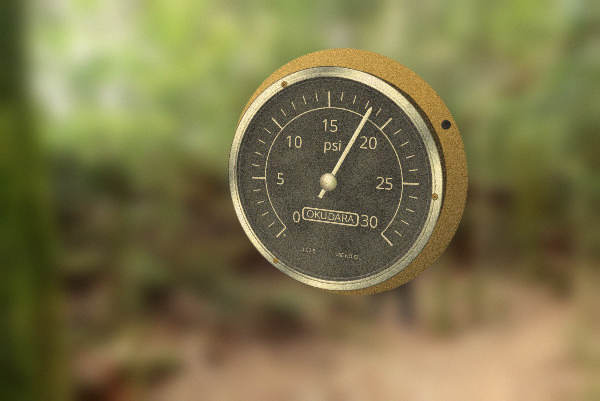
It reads 18.5 psi
